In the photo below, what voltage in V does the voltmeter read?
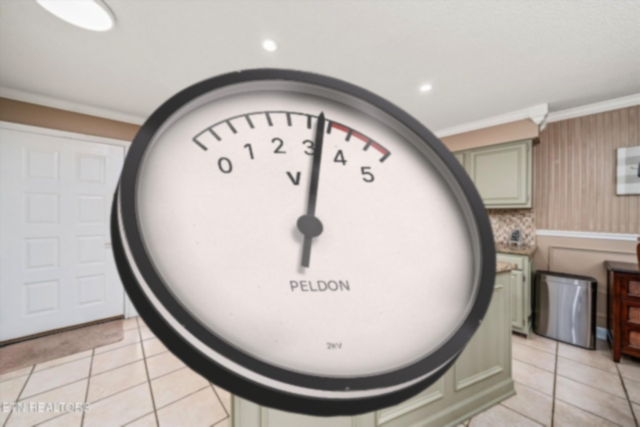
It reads 3.25 V
